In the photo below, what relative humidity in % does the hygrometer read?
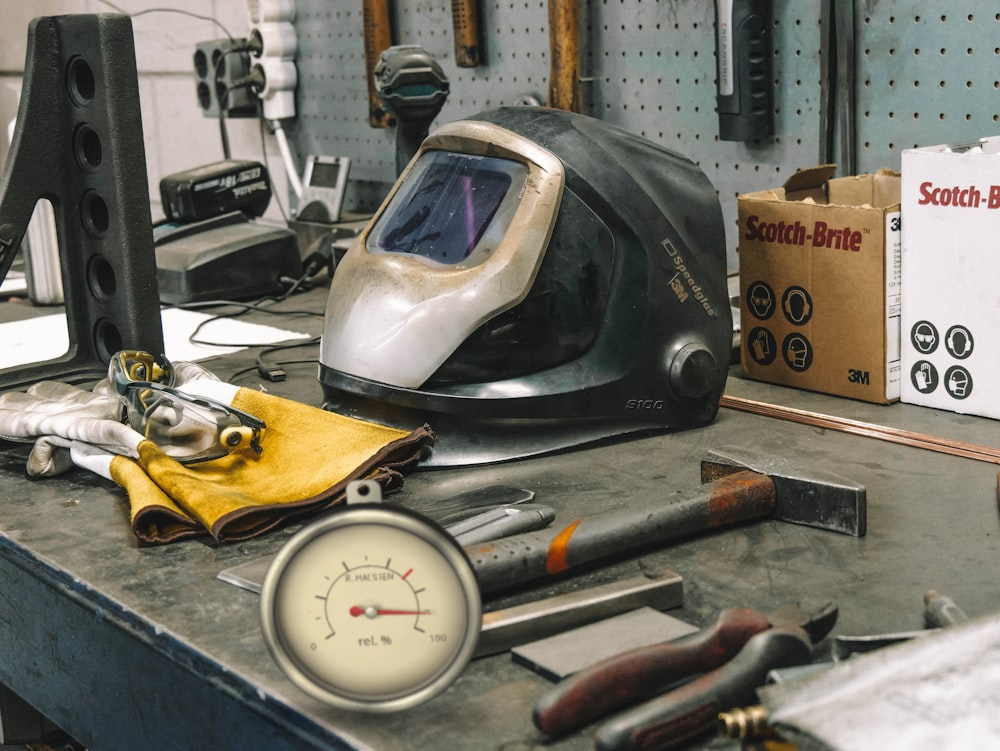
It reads 90 %
